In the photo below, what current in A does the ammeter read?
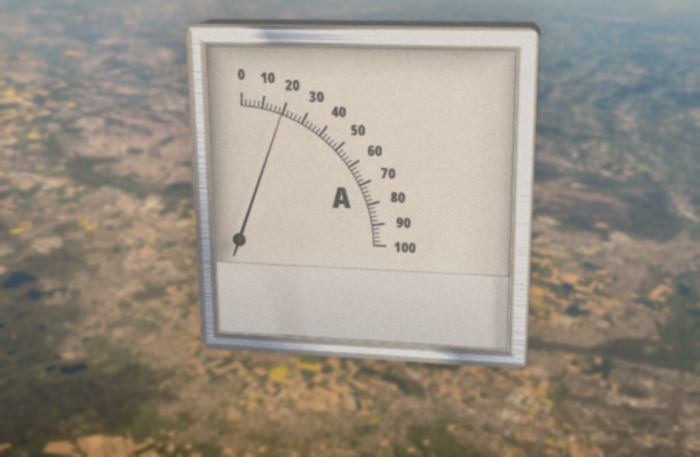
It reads 20 A
